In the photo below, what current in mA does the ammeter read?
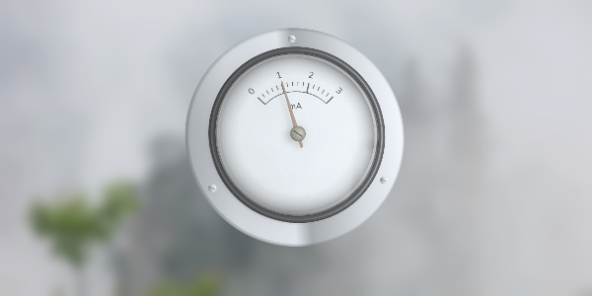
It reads 1 mA
